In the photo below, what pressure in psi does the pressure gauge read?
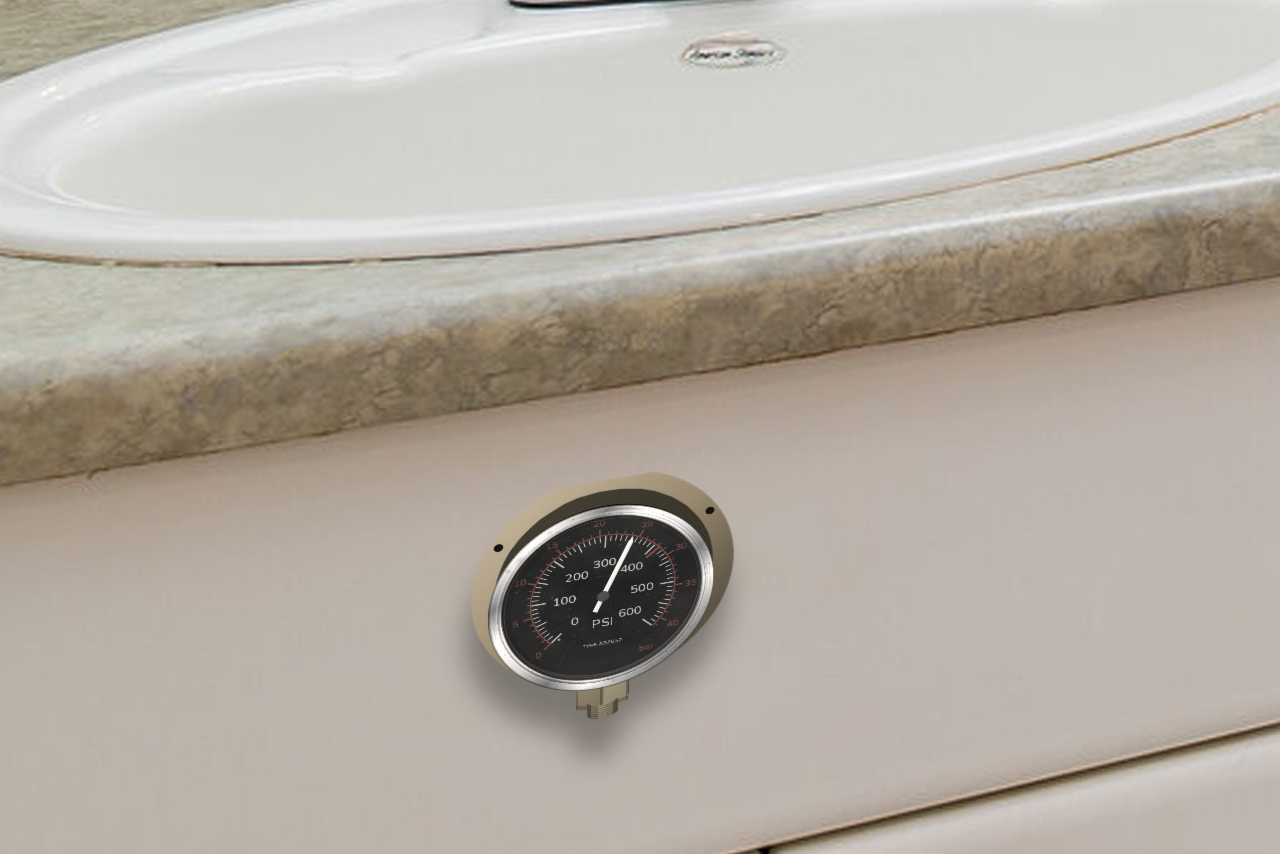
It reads 350 psi
